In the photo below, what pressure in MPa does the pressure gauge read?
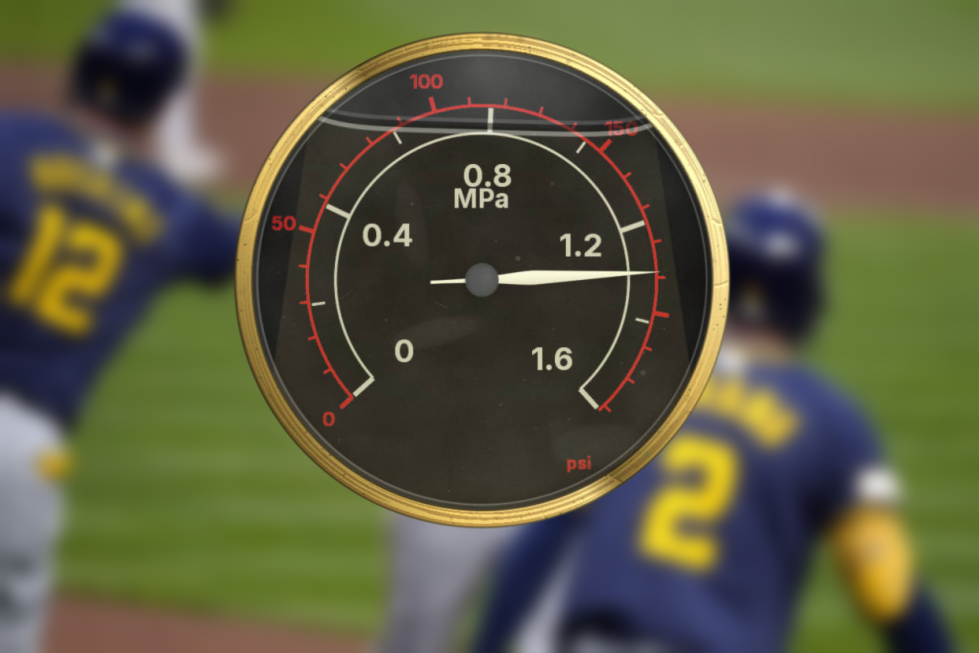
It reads 1.3 MPa
